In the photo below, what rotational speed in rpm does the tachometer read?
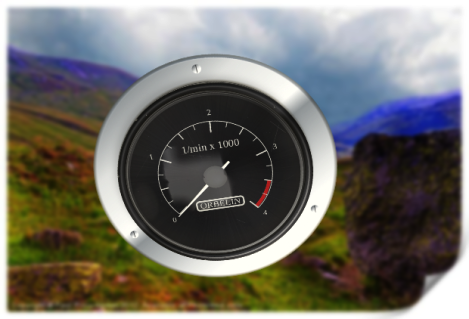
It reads 0 rpm
